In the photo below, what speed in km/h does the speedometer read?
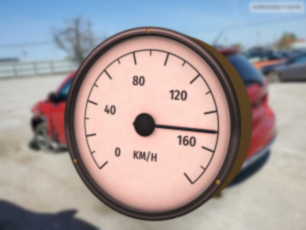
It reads 150 km/h
